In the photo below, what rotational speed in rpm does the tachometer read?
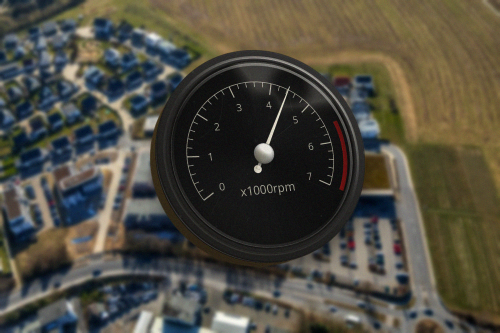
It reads 4400 rpm
